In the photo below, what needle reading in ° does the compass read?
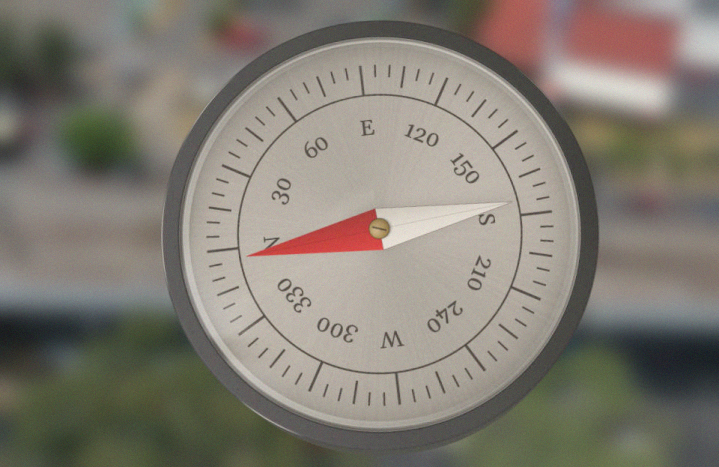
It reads 355 °
